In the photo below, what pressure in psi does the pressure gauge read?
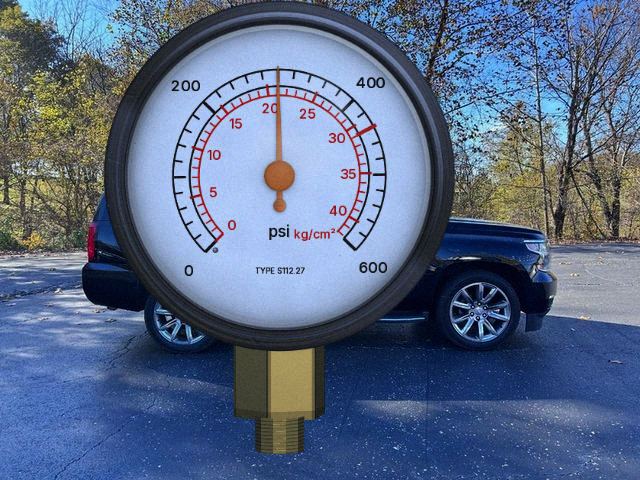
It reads 300 psi
